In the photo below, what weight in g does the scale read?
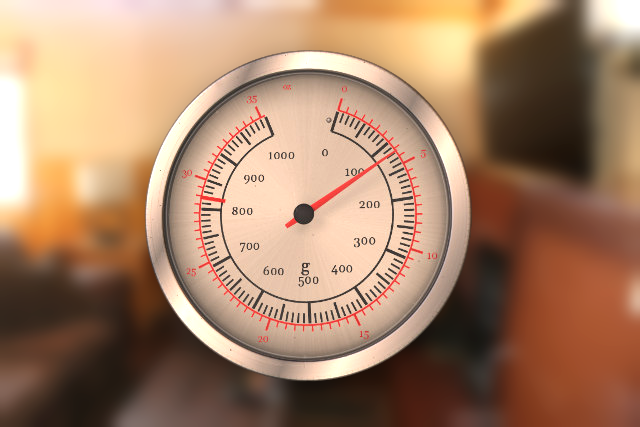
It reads 120 g
